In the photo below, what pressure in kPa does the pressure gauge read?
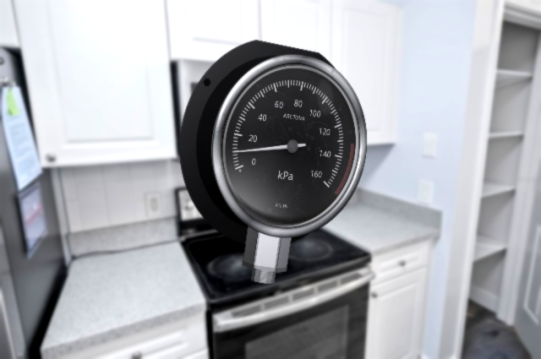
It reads 10 kPa
